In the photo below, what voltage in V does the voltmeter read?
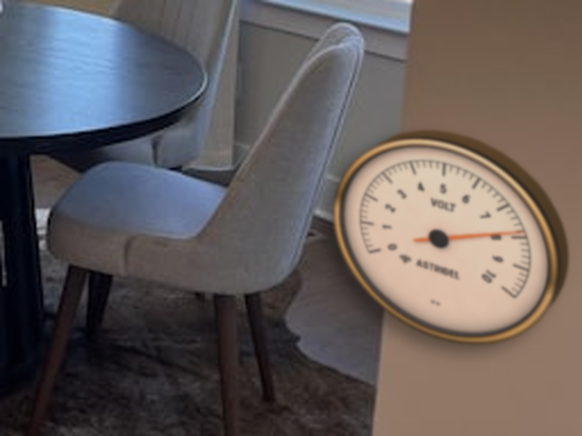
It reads 7.8 V
